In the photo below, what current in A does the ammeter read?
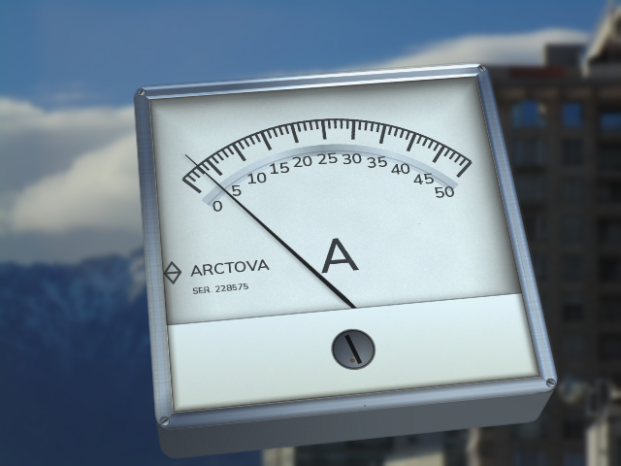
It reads 3 A
